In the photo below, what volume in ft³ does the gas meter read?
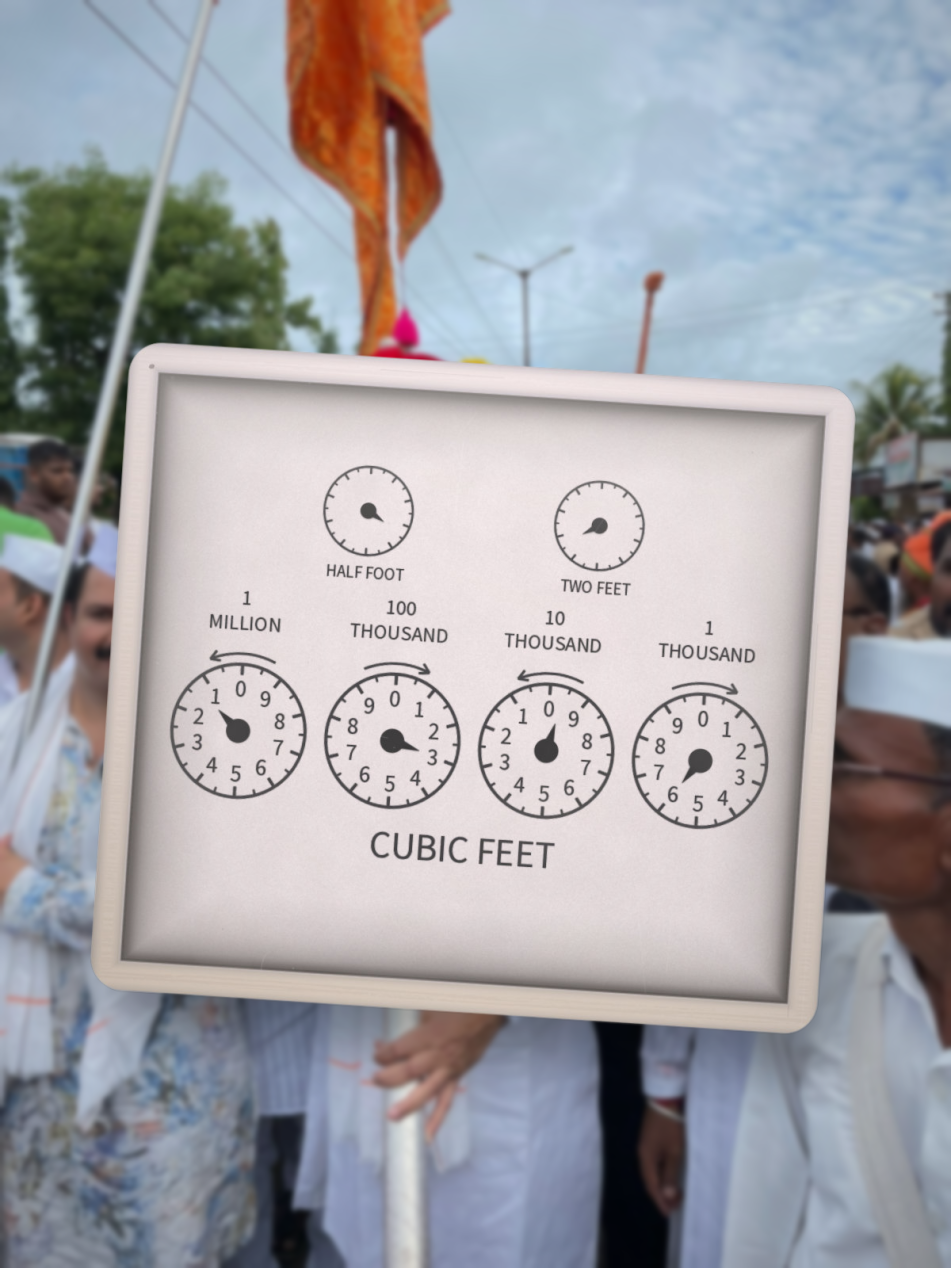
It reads 129600 ft³
